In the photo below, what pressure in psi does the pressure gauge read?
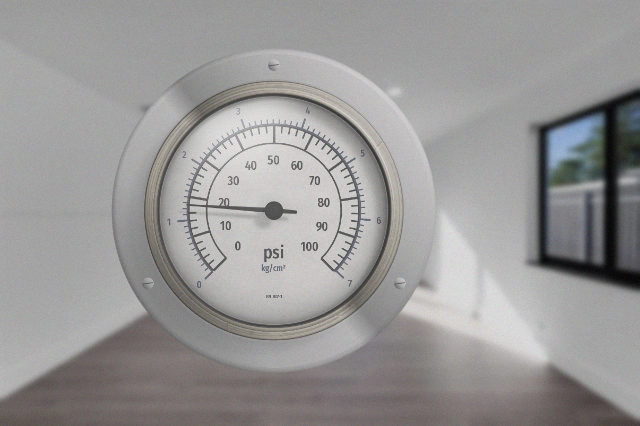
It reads 18 psi
